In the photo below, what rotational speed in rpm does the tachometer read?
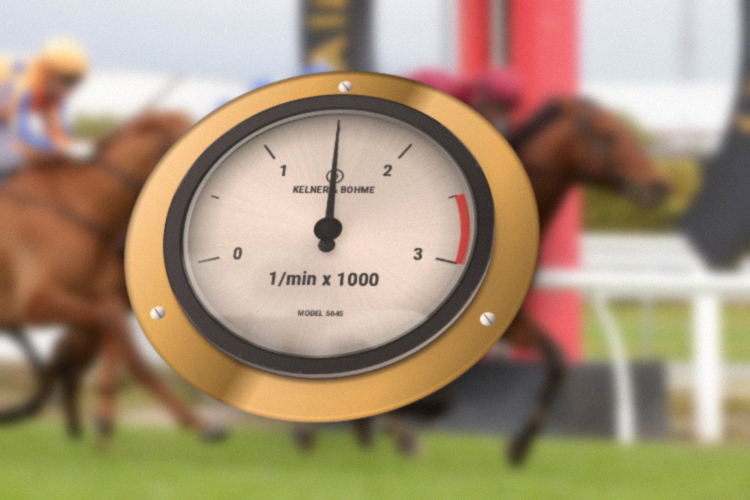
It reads 1500 rpm
